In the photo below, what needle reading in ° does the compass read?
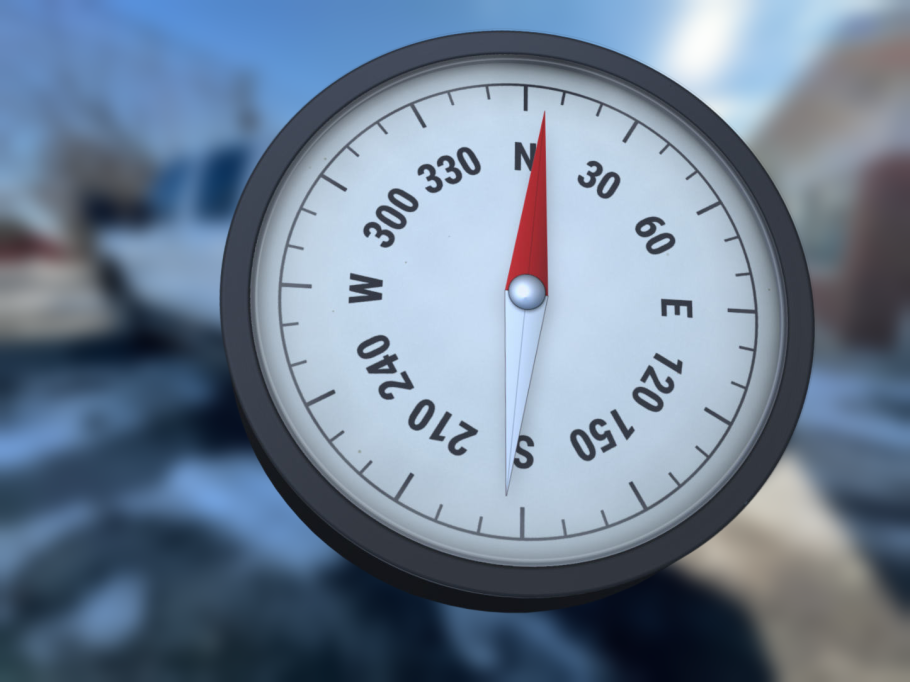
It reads 5 °
